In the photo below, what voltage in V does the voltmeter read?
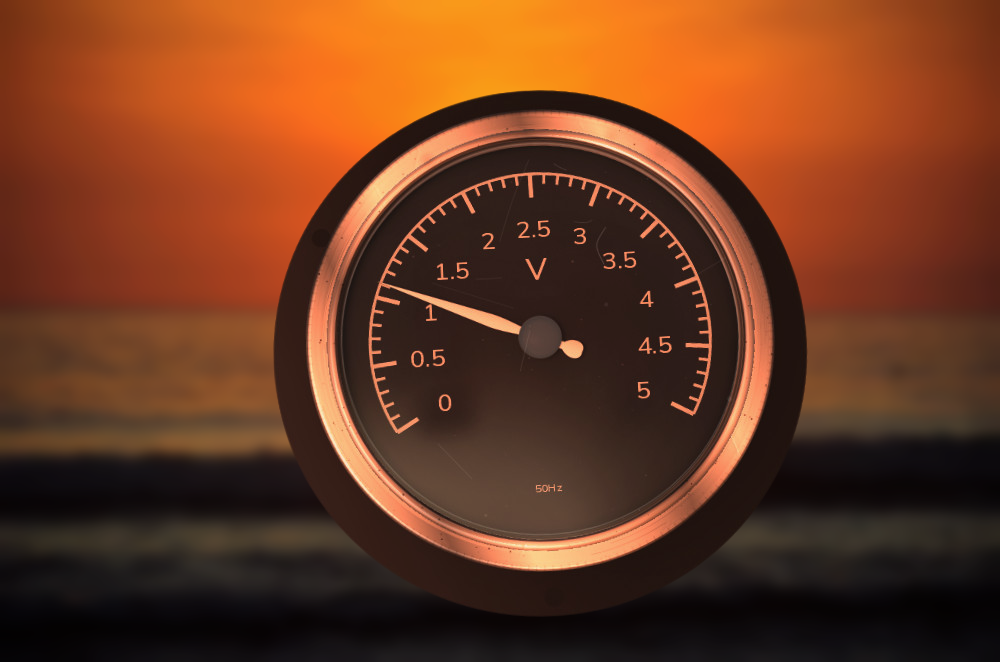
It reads 1.1 V
